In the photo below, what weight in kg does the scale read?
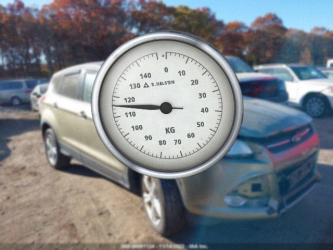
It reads 116 kg
